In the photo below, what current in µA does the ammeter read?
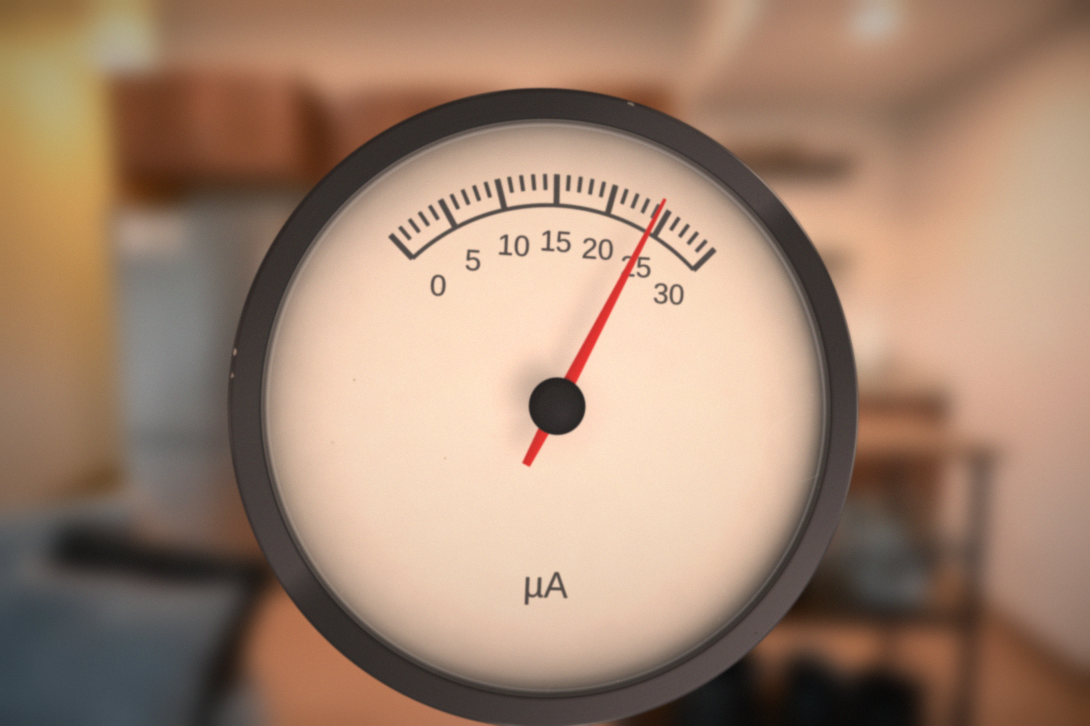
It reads 24 µA
